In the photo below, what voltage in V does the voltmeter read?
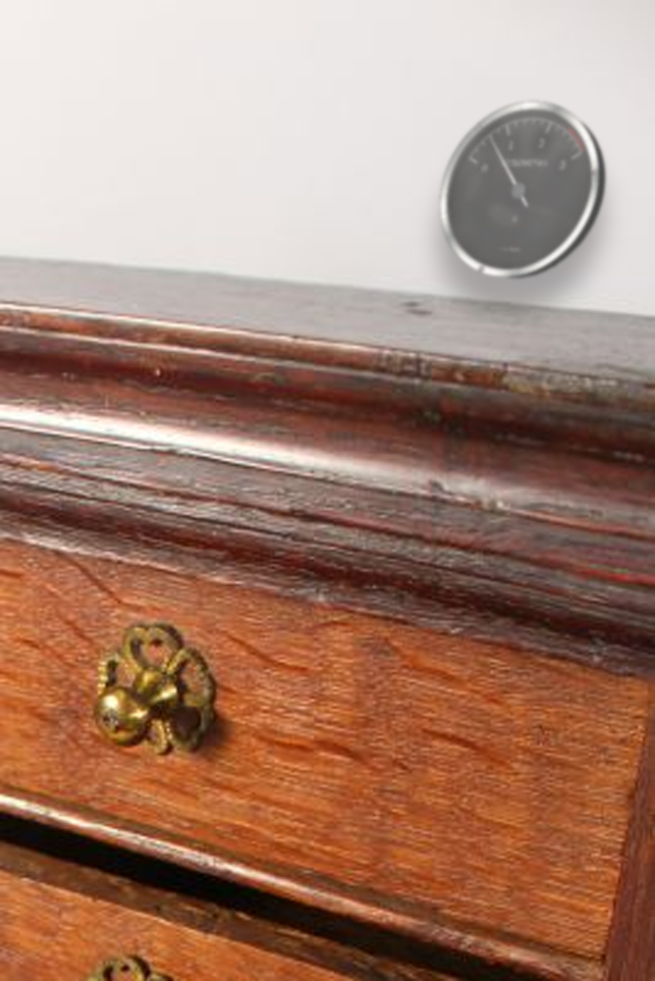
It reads 0.6 V
